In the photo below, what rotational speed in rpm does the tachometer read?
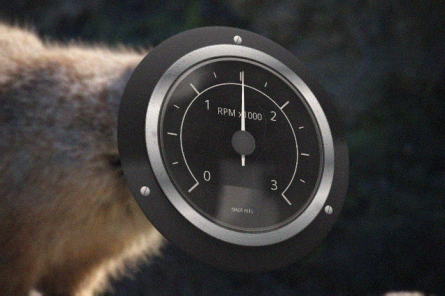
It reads 1500 rpm
